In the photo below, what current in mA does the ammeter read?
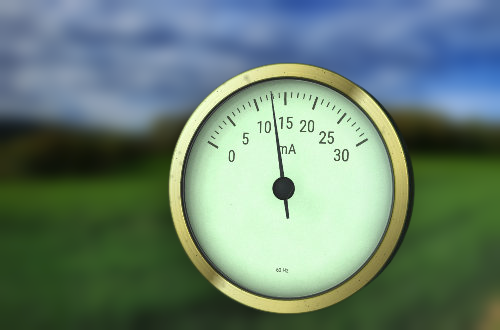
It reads 13 mA
